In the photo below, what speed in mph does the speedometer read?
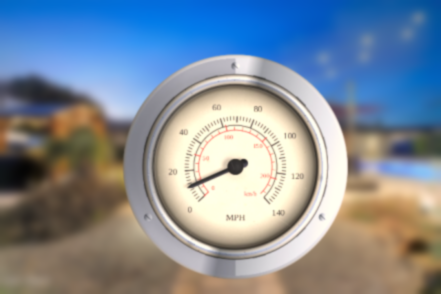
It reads 10 mph
